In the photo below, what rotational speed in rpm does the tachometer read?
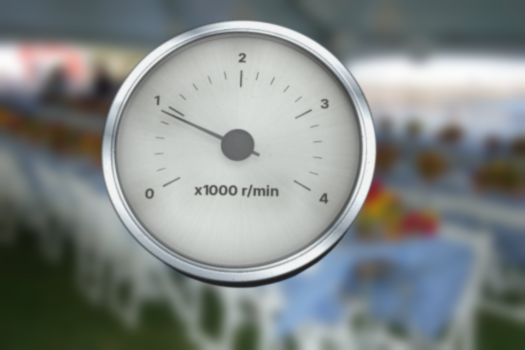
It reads 900 rpm
